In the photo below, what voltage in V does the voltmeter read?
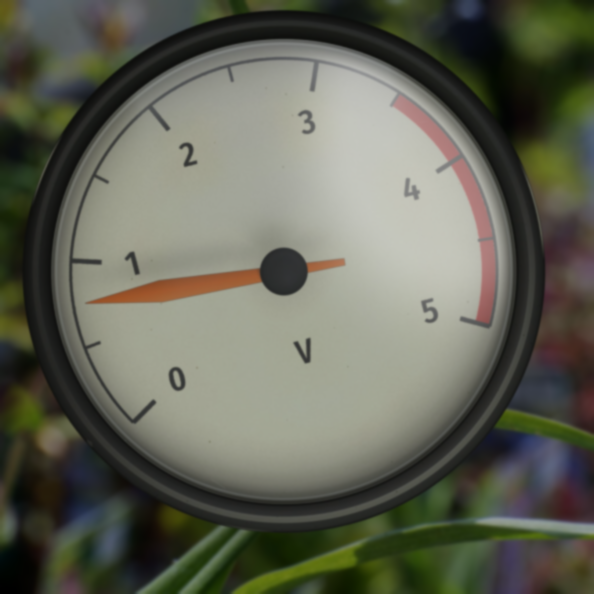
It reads 0.75 V
